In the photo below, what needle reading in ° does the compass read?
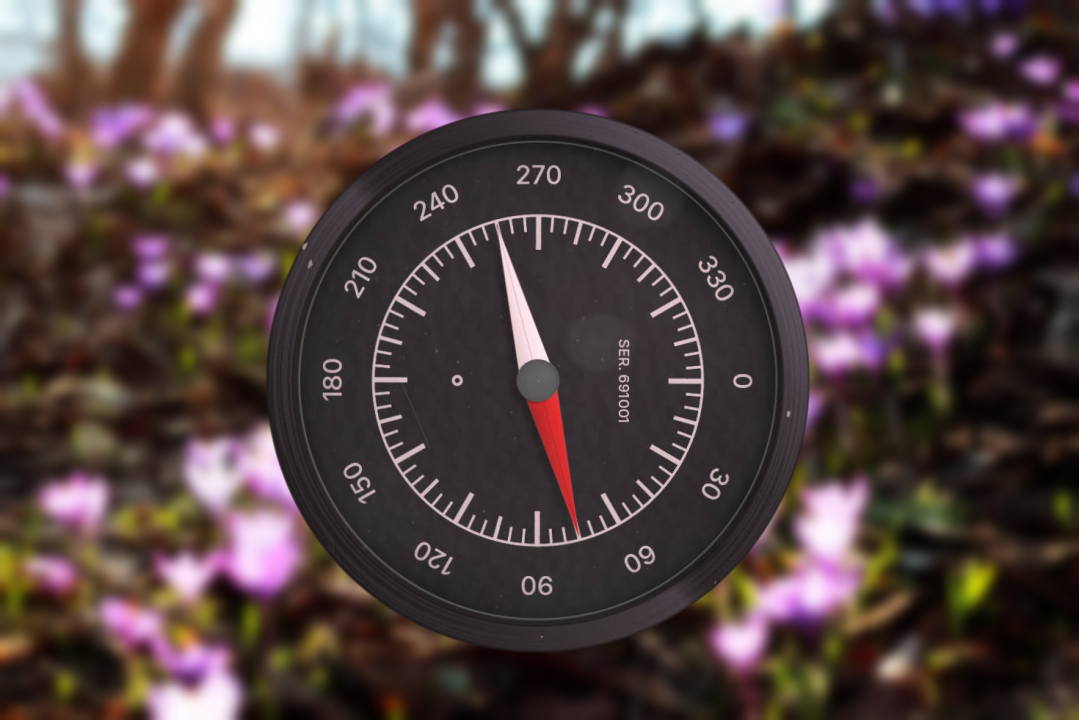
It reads 75 °
